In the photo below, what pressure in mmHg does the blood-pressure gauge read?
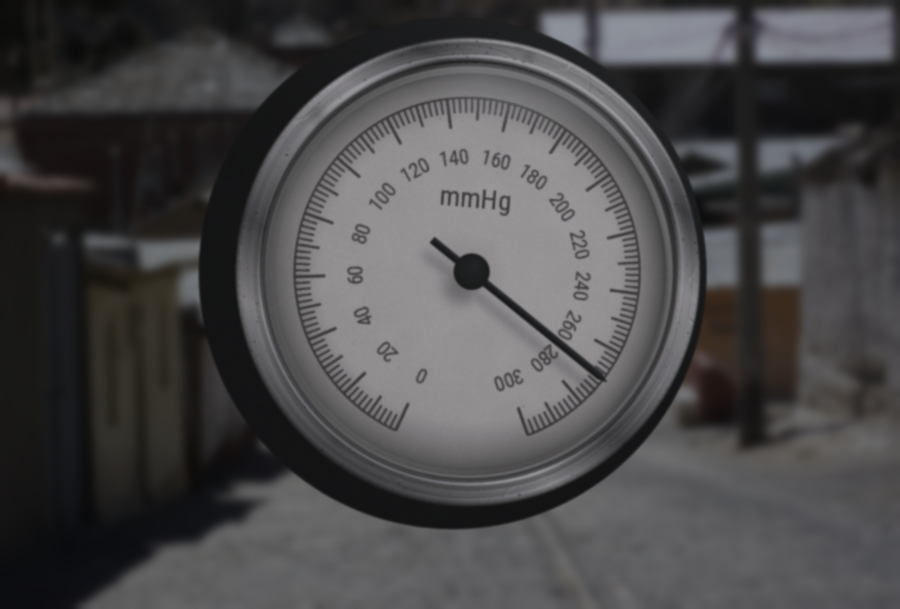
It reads 270 mmHg
